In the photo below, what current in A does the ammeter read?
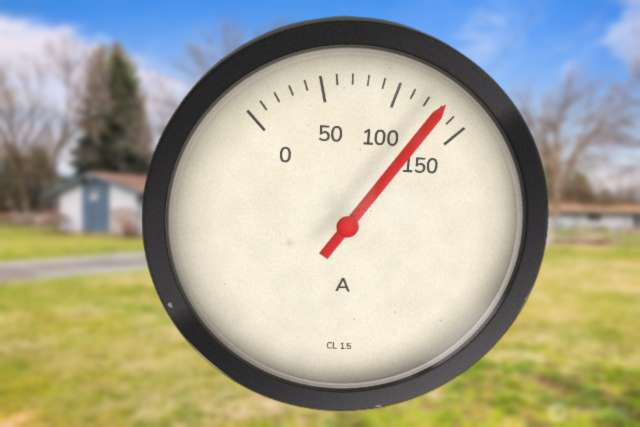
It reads 130 A
